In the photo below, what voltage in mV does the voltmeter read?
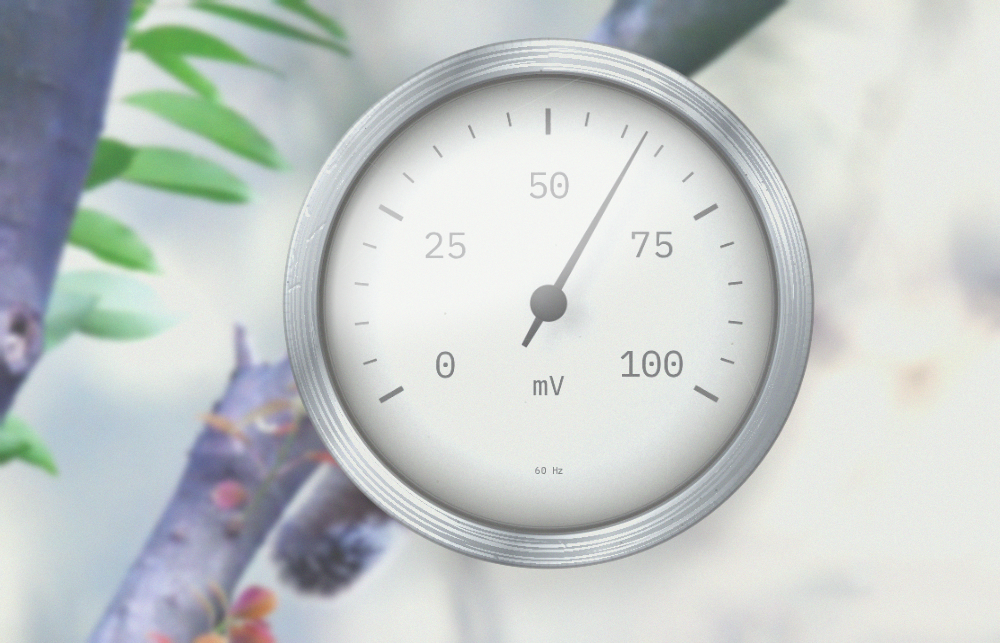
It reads 62.5 mV
